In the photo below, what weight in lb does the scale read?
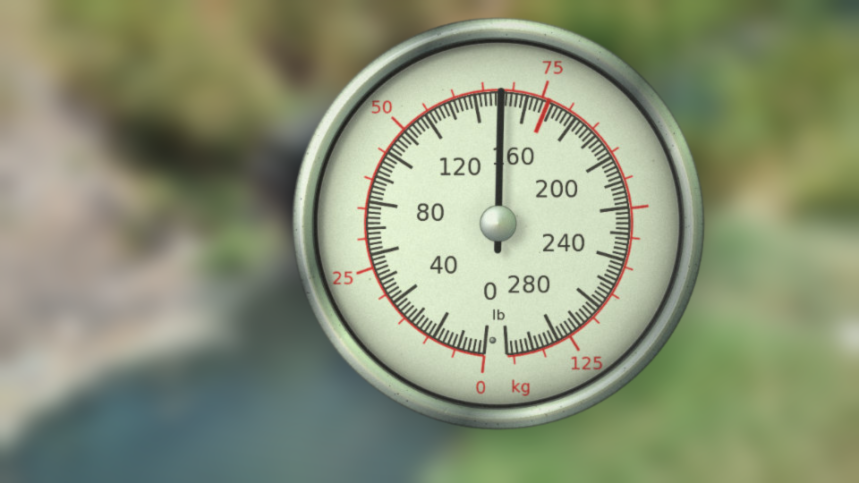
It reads 150 lb
